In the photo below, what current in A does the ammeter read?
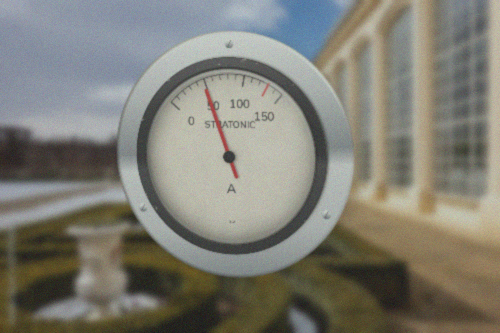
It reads 50 A
